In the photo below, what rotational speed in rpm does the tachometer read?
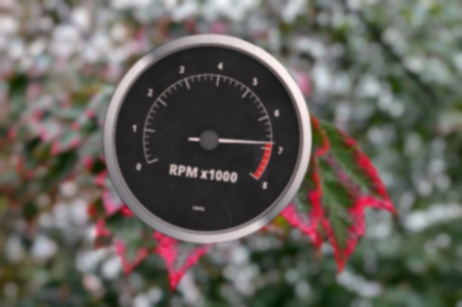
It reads 6800 rpm
